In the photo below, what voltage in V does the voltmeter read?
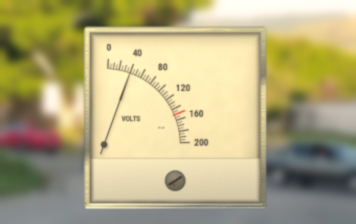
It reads 40 V
